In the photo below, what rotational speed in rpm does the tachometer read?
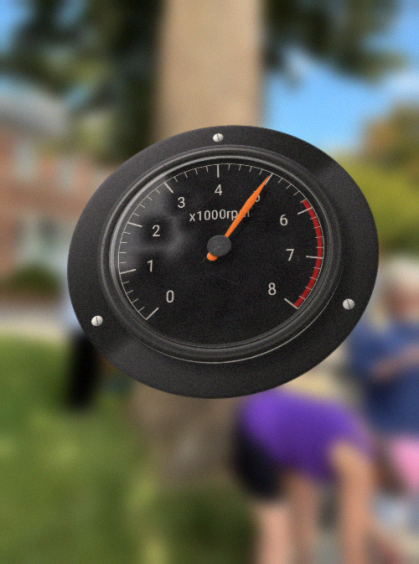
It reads 5000 rpm
